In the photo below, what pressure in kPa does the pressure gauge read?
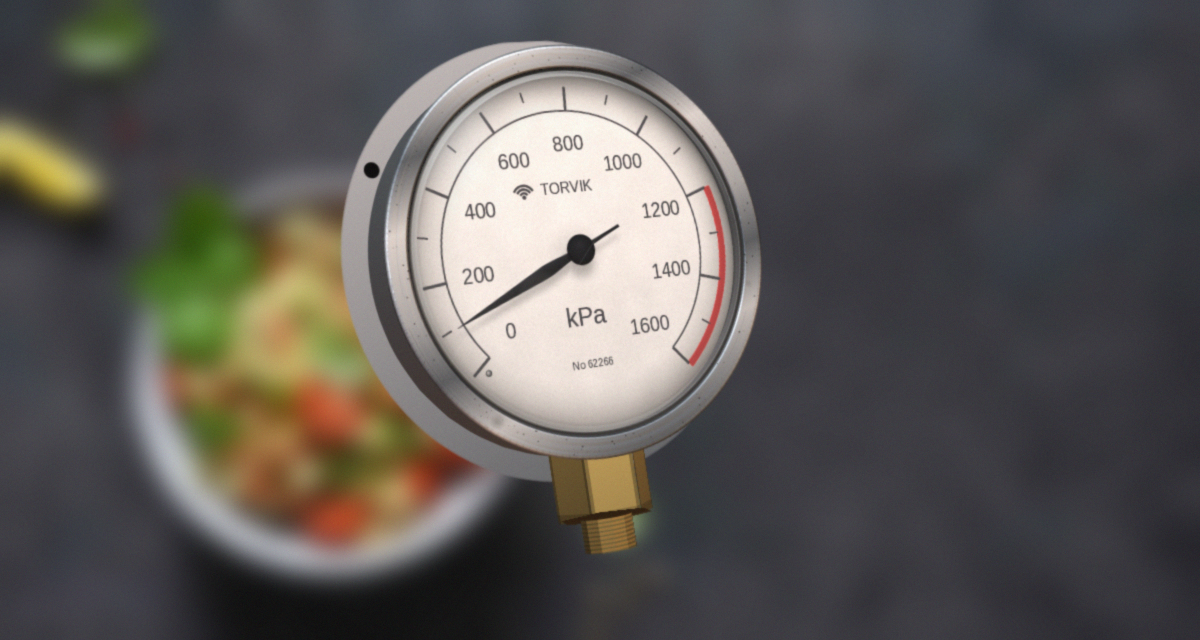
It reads 100 kPa
